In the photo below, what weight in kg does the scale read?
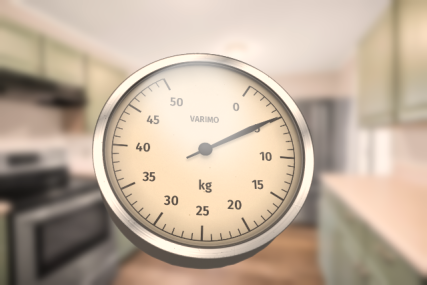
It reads 5 kg
